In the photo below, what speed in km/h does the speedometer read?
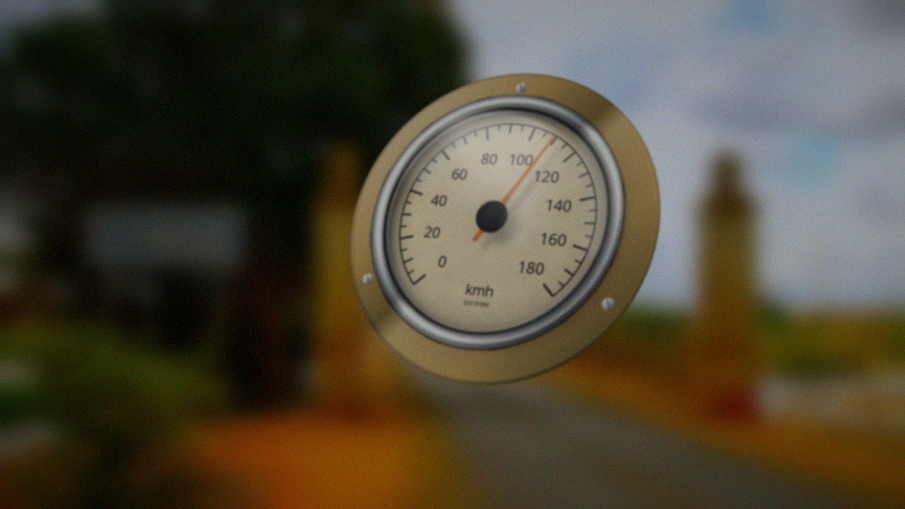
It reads 110 km/h
